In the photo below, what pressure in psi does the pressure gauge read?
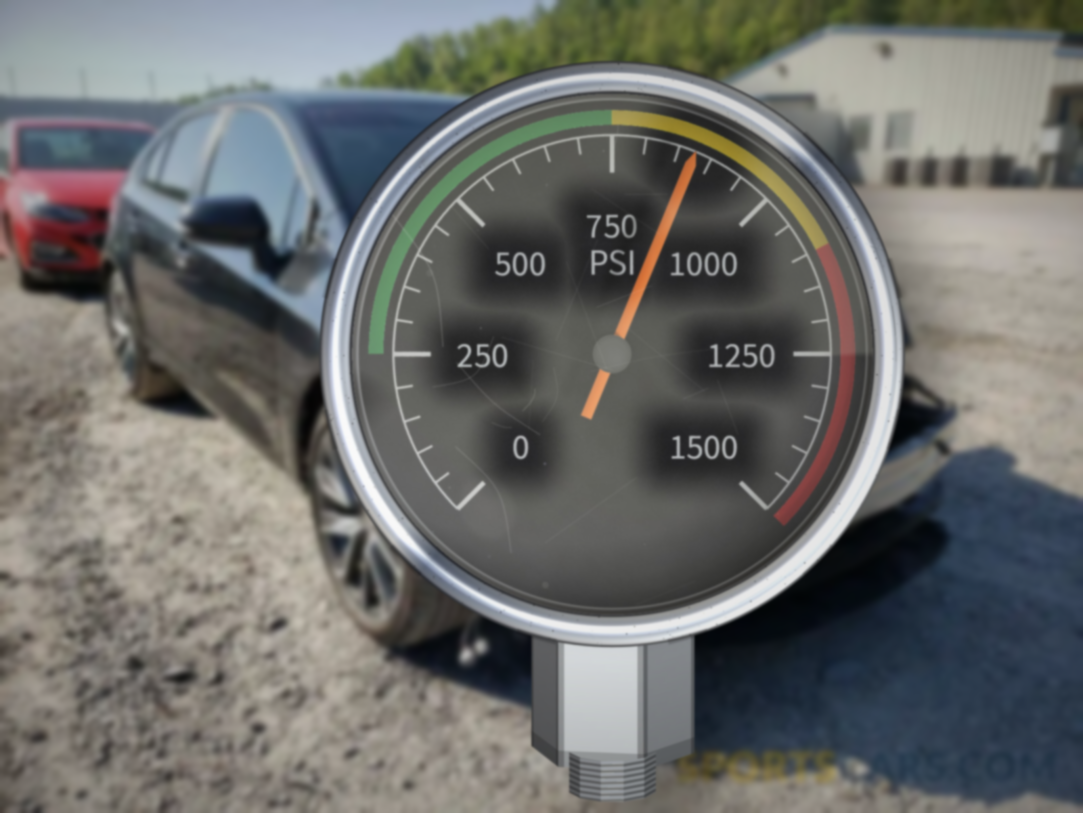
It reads 875 psi
